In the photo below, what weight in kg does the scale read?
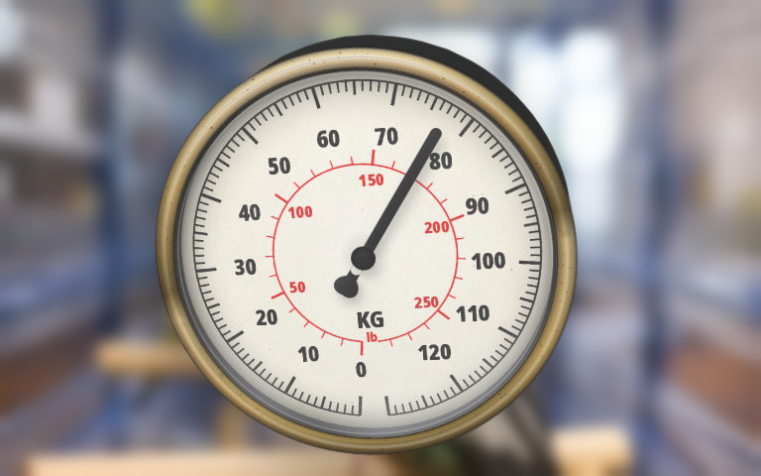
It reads 77 kg
